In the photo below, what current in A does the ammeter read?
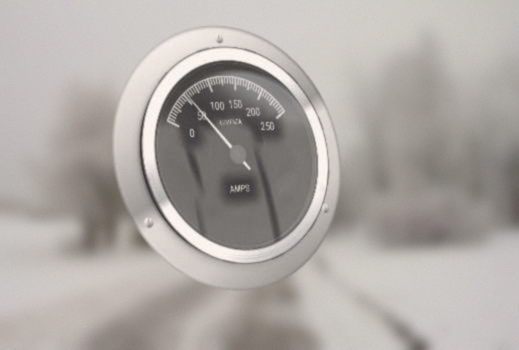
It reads 50 A
